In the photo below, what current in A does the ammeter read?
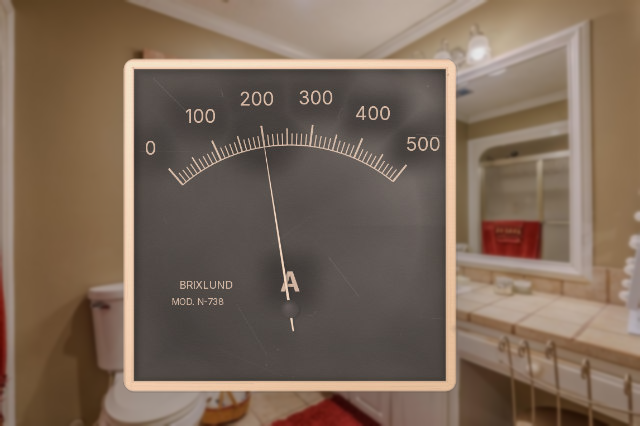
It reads 200 A
